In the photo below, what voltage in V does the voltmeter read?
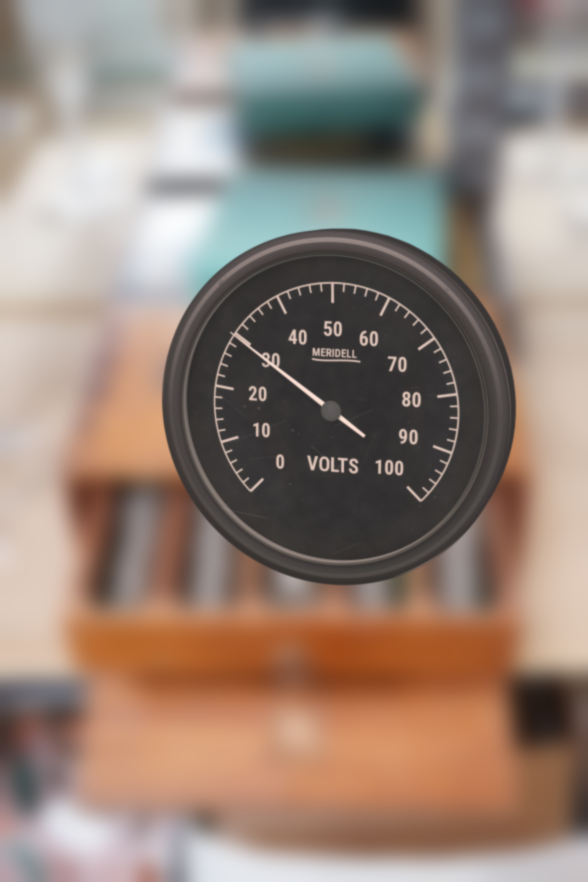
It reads 30 V
